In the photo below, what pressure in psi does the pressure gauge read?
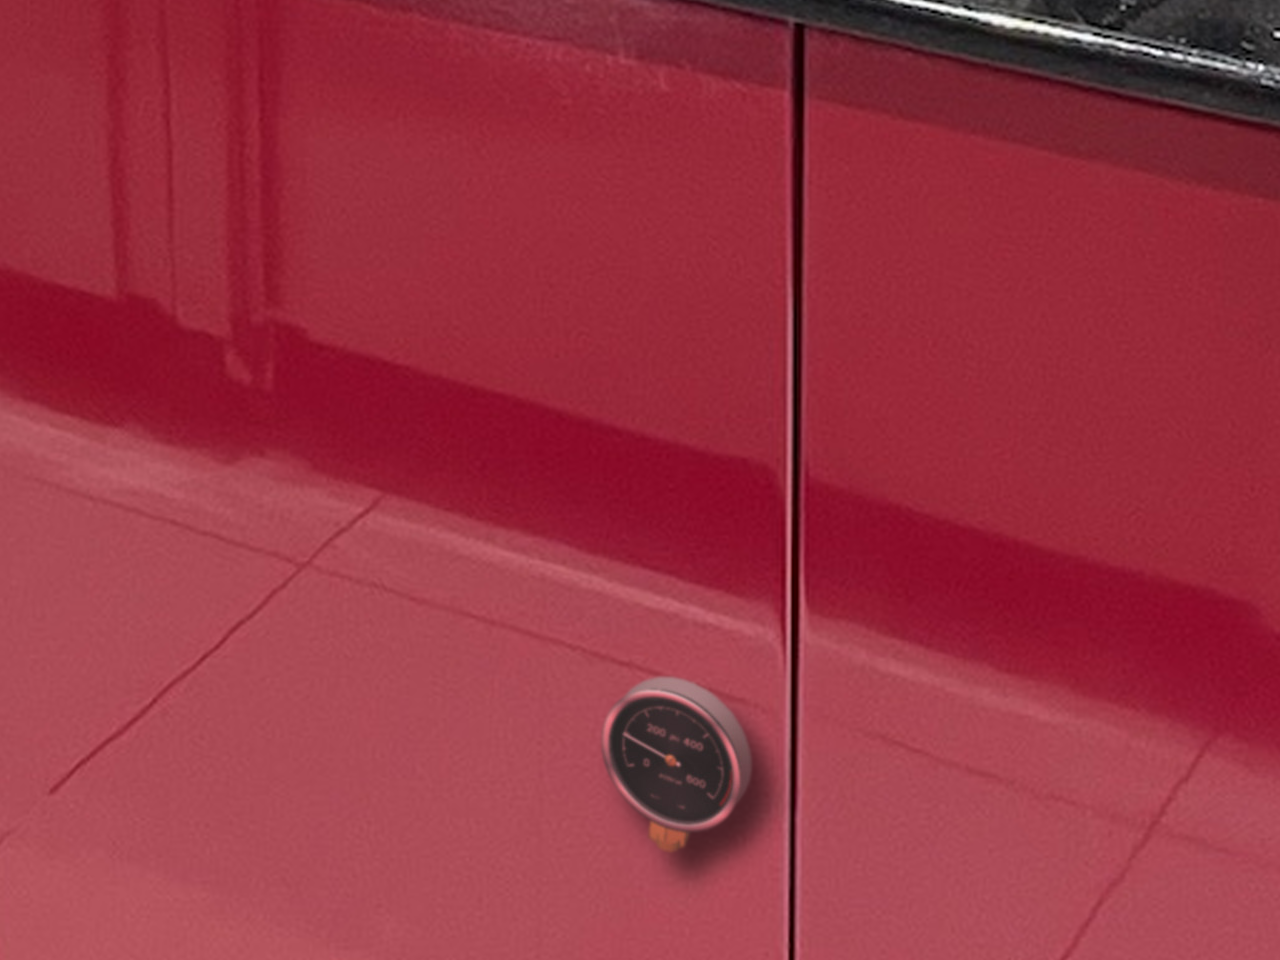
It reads 100 psi
